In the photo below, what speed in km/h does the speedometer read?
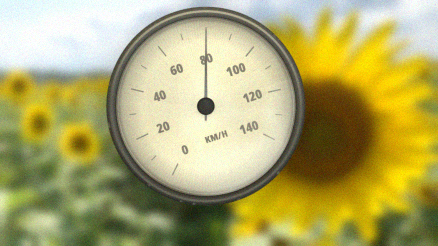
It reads 80 km/h
